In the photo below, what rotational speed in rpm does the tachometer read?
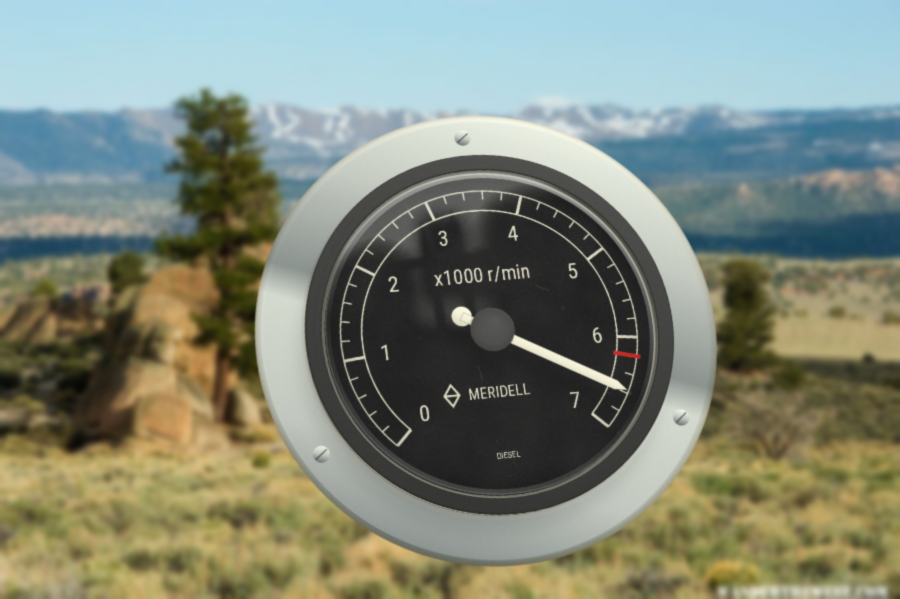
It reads 6600 rpm
